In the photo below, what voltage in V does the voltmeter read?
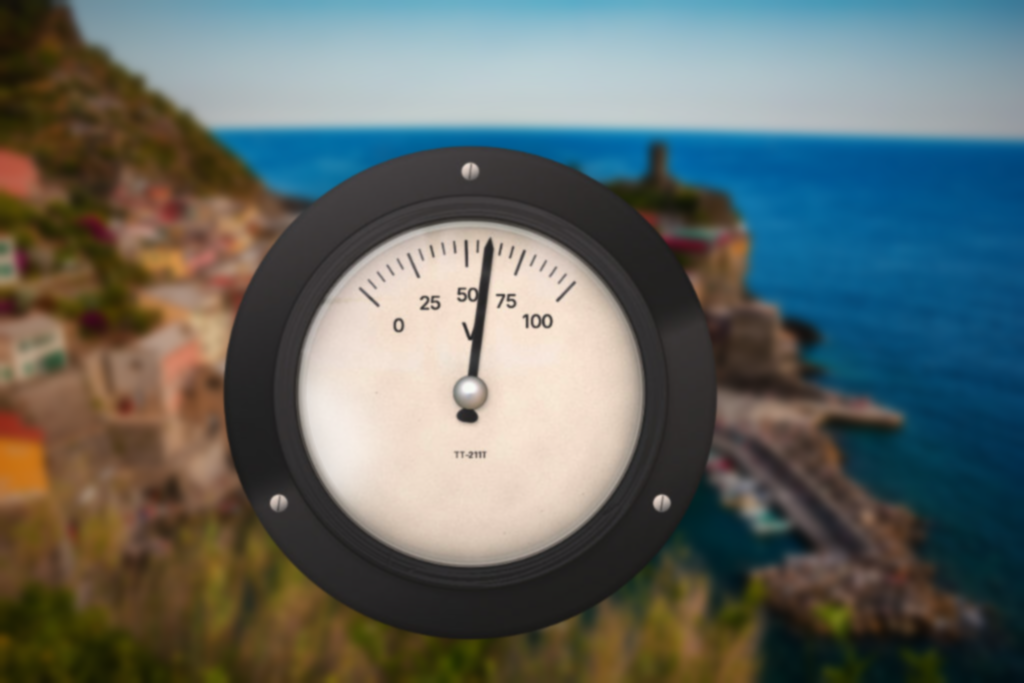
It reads 60 V
